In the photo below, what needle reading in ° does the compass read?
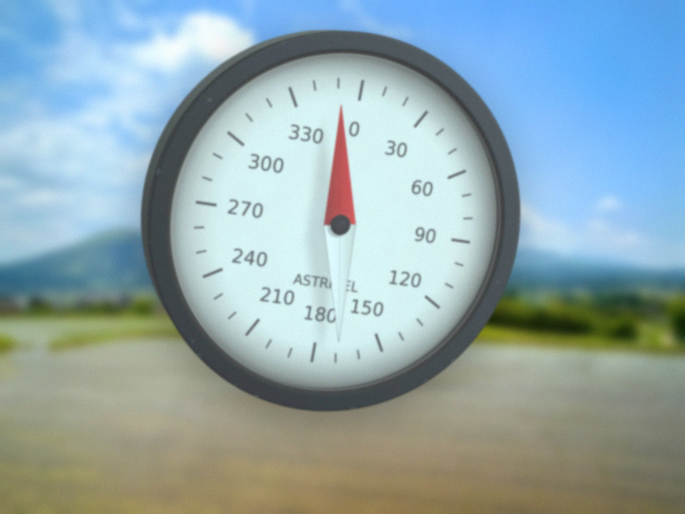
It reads 350 °
